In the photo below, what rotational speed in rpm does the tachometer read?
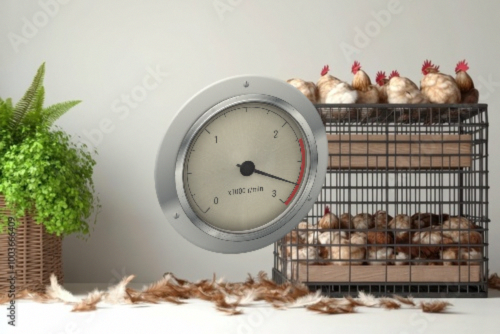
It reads 2750 rpm
